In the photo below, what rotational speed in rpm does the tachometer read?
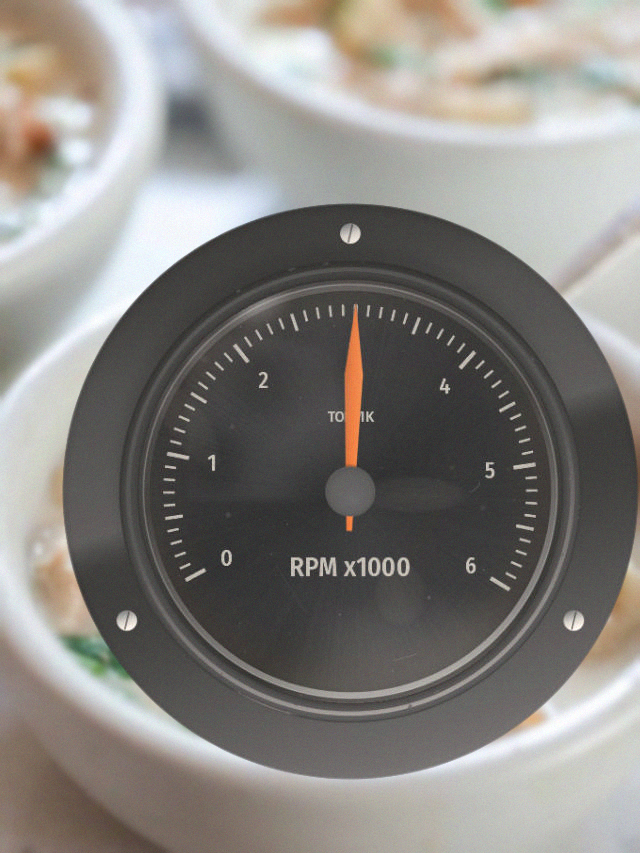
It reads 3000 rpm
